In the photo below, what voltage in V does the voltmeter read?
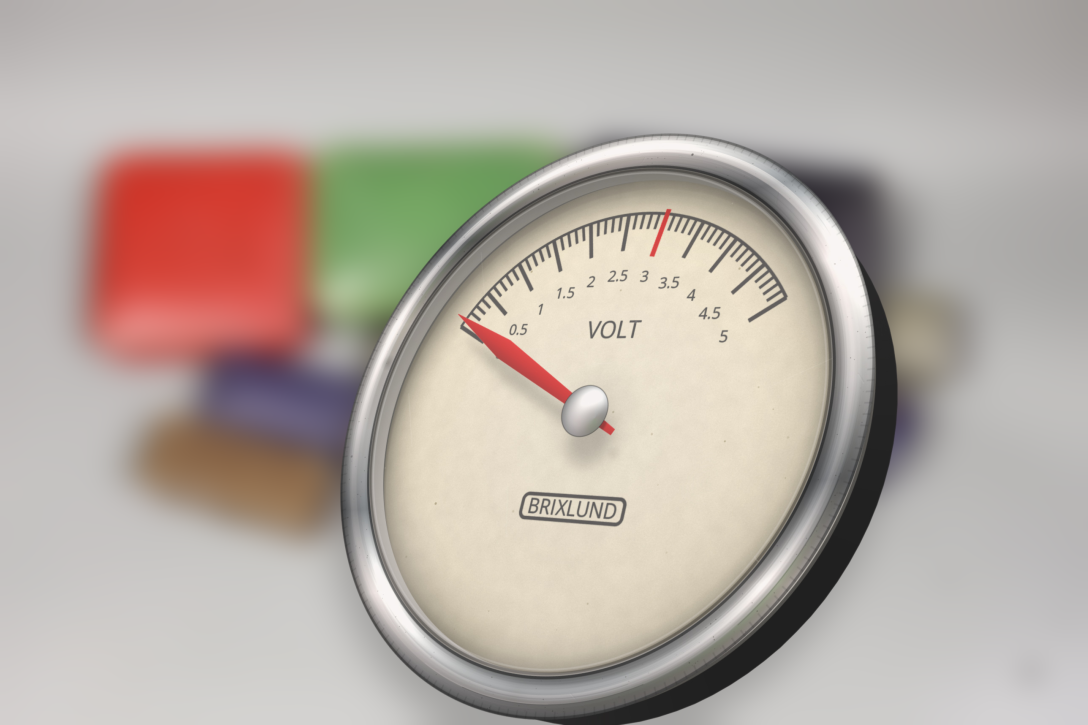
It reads 0.1 V
